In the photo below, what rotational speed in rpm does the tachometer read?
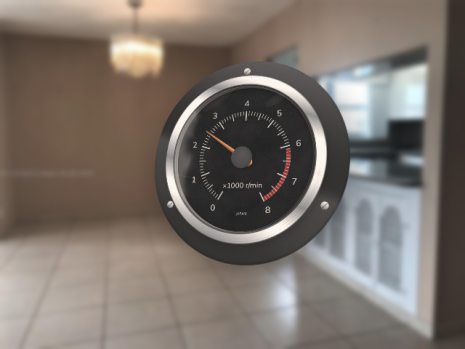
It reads 2500 rpm
